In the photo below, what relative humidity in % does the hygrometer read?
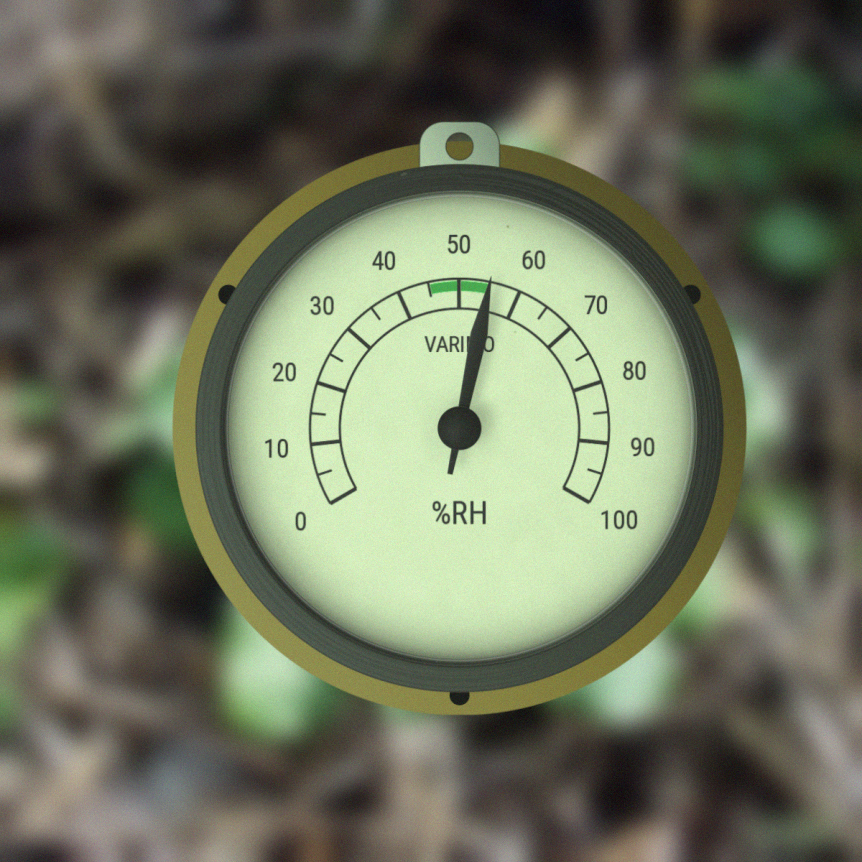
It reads 55 %
